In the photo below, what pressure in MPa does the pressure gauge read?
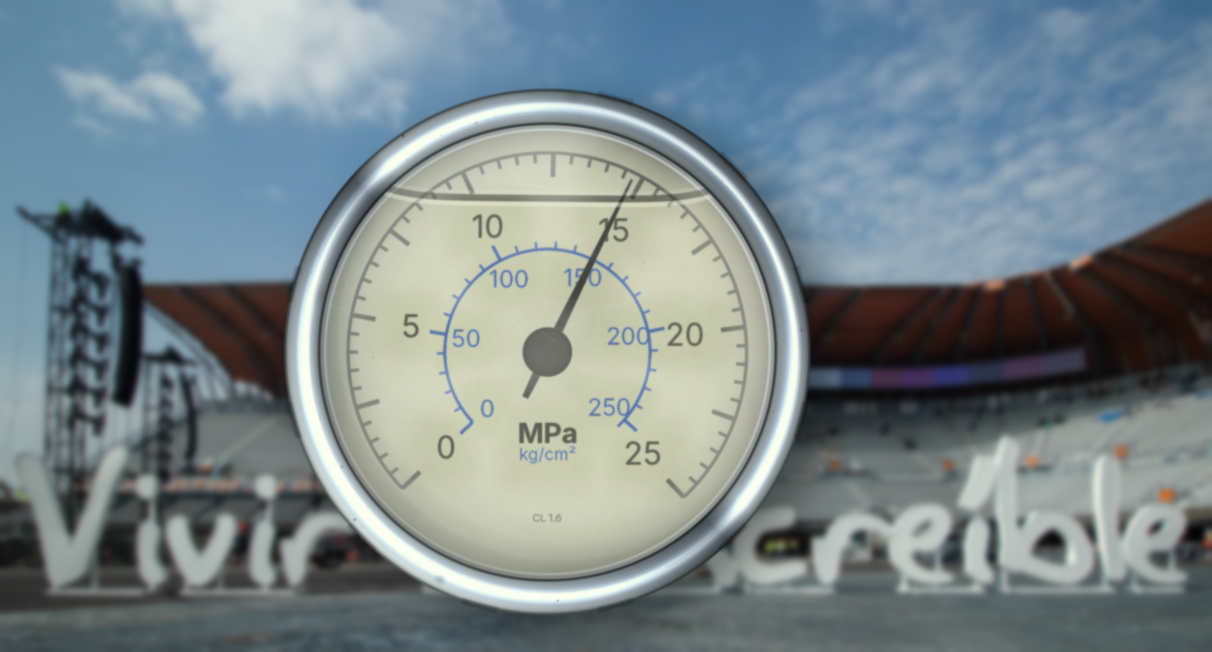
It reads 14.75 MPa
